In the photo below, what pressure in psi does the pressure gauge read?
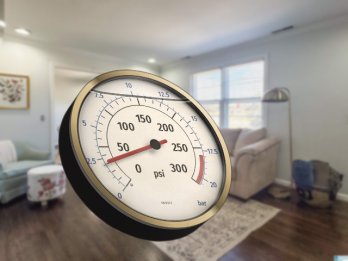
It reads 30 psi
